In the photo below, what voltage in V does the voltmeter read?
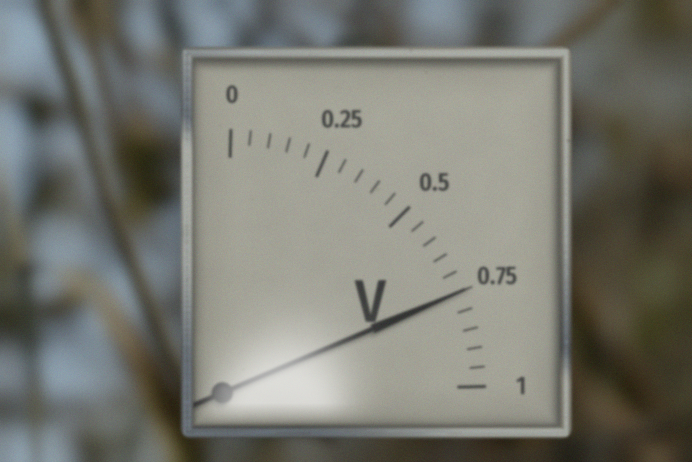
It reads 0.75 V
